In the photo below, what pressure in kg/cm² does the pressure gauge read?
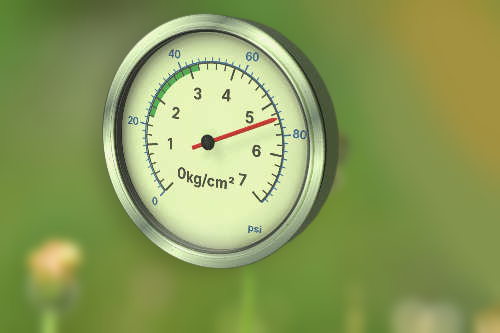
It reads 5.3 kg/cm²
